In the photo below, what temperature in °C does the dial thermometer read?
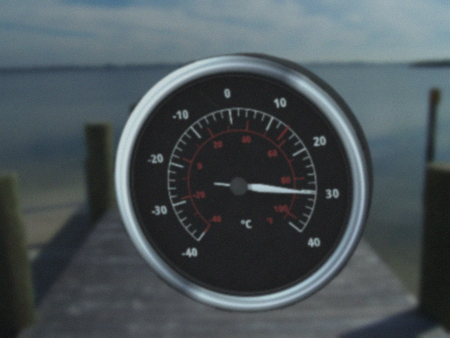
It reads 30 °C
